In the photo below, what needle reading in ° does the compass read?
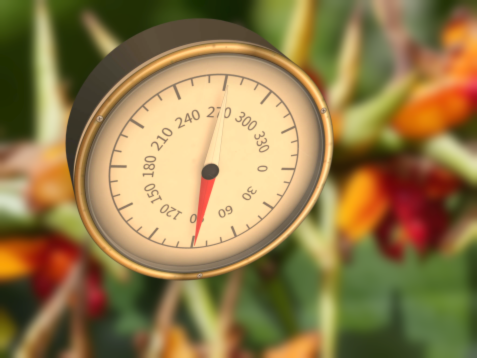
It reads 90 °
